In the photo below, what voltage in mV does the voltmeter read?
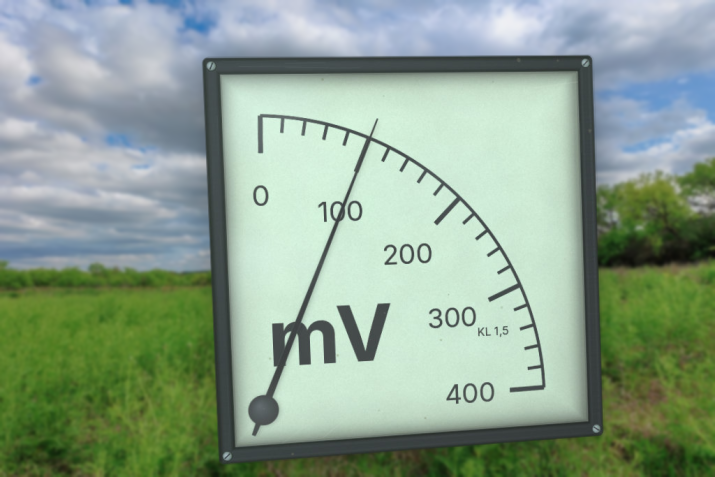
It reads 100 mV
